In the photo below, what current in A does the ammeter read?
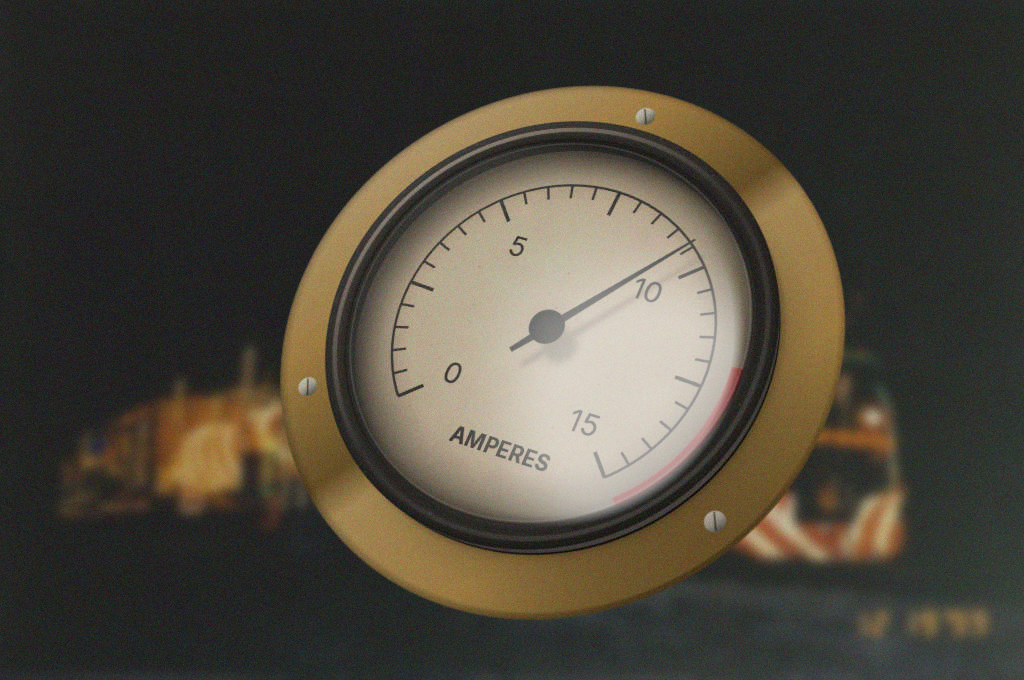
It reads 9.5 A
